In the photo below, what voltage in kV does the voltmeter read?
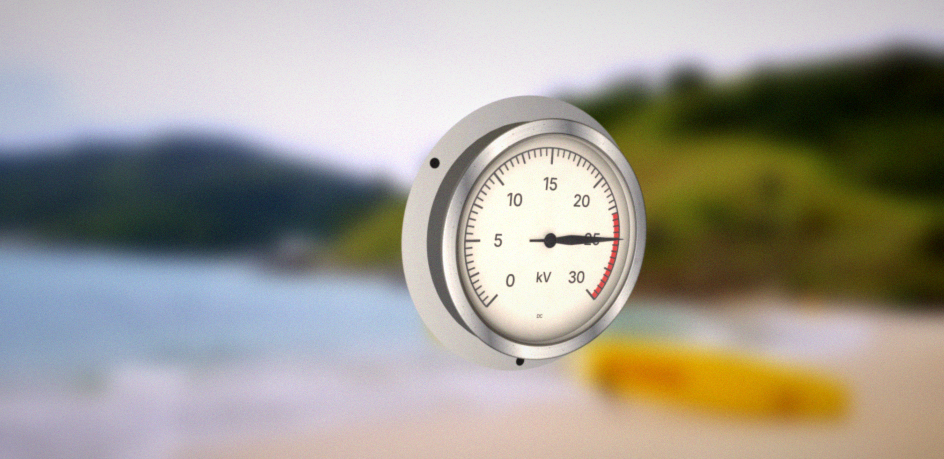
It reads 25 kV
